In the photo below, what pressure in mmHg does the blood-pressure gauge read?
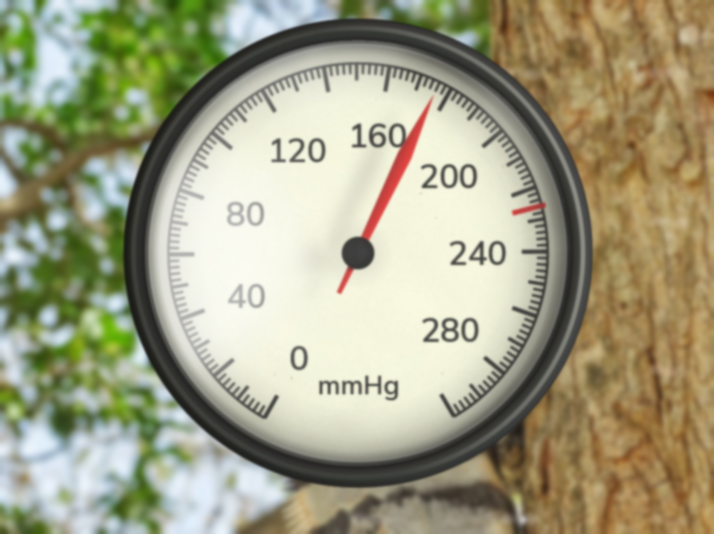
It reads 176 mmHg
